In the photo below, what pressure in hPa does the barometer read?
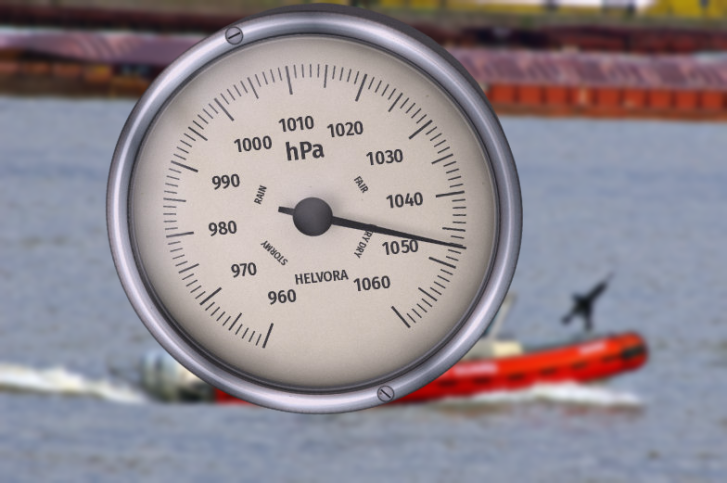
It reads 1047 hPa
